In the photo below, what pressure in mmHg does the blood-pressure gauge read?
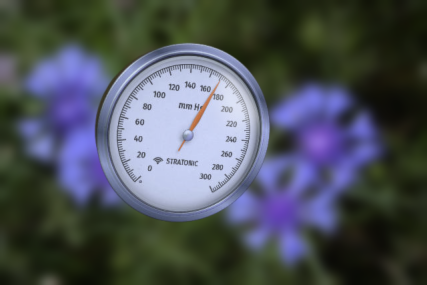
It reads 170 mmHg
